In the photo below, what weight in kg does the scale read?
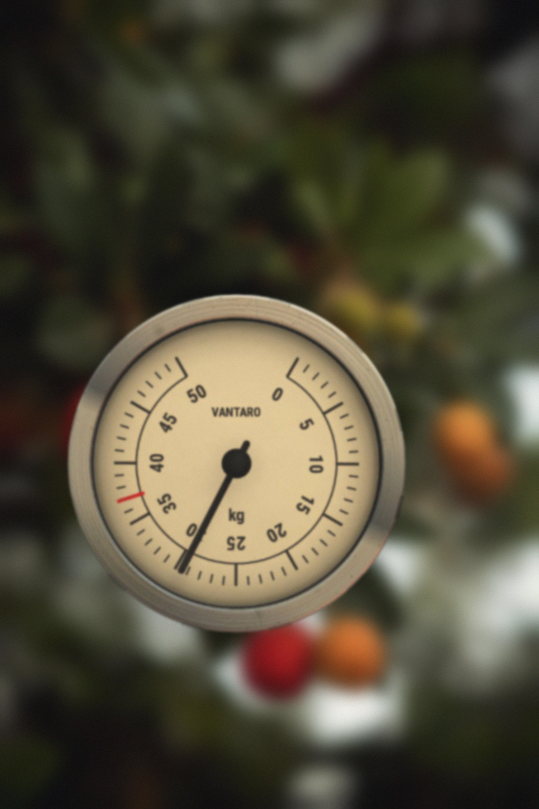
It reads 29.5 kg
